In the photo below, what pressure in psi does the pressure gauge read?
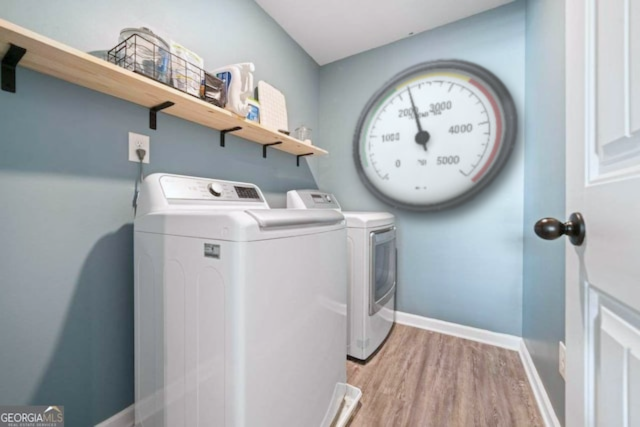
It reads 2200 psi
